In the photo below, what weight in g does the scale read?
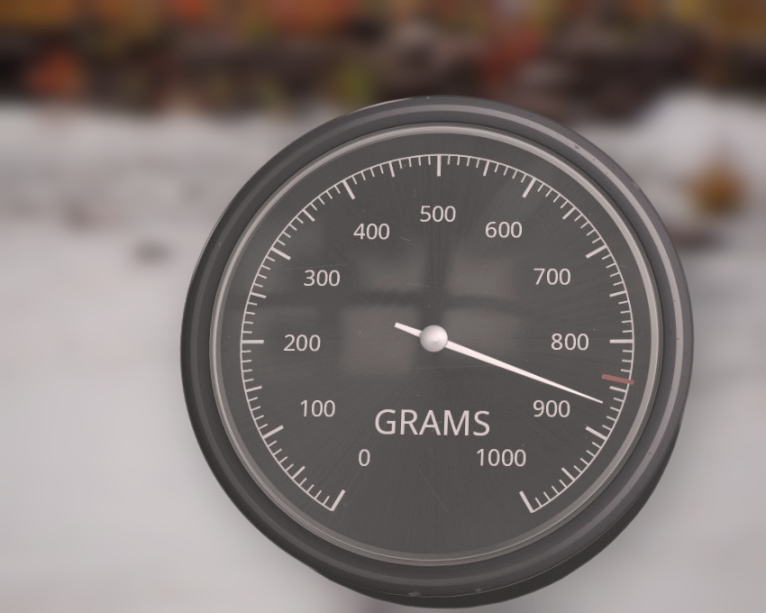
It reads 870 g
